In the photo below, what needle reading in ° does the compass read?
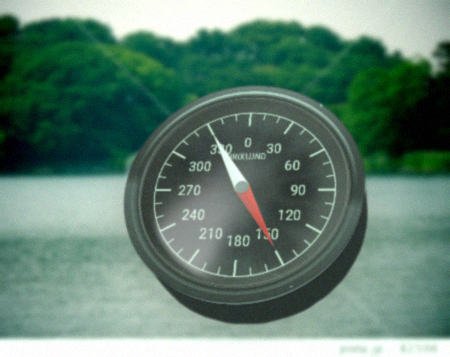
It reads 150 °
